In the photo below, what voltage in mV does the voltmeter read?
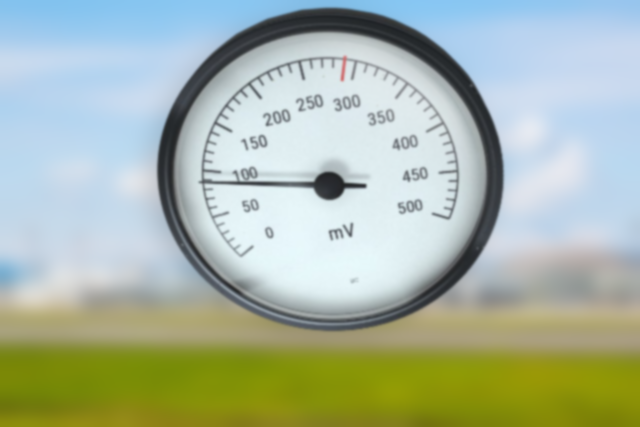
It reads 90 mV
